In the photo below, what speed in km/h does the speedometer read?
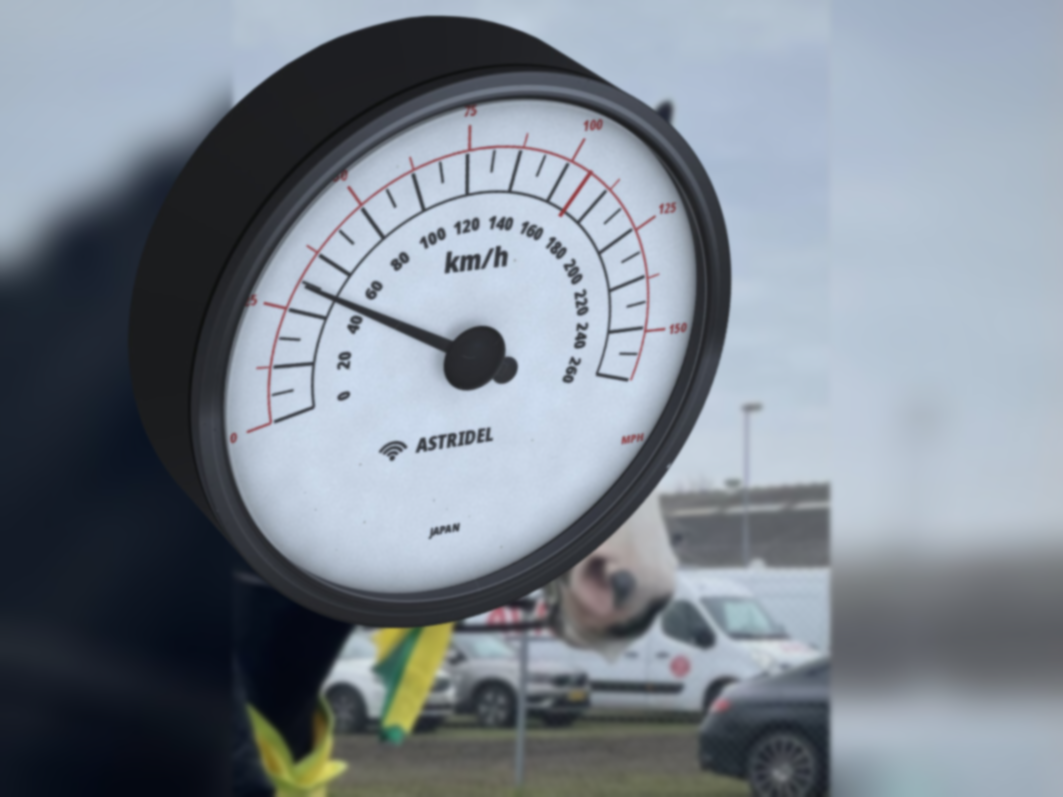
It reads 50 km/h
